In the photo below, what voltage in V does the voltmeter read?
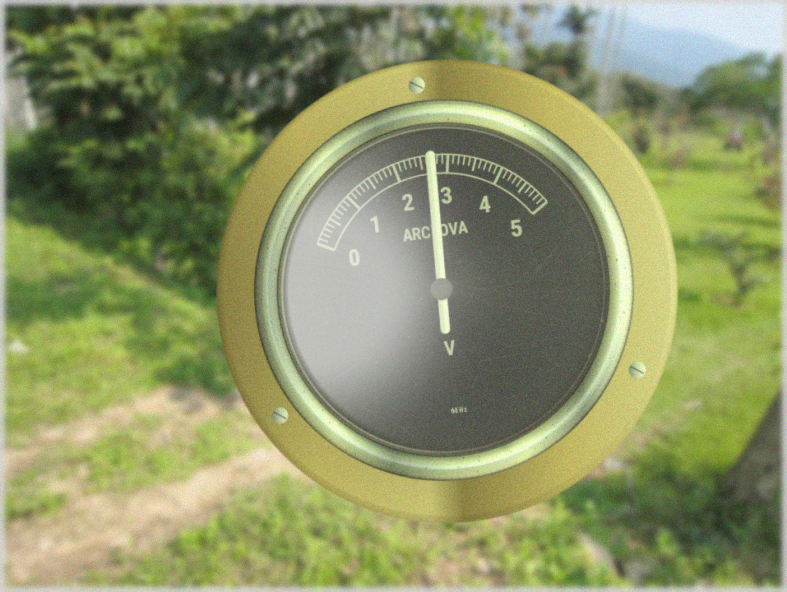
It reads 2.7 V
